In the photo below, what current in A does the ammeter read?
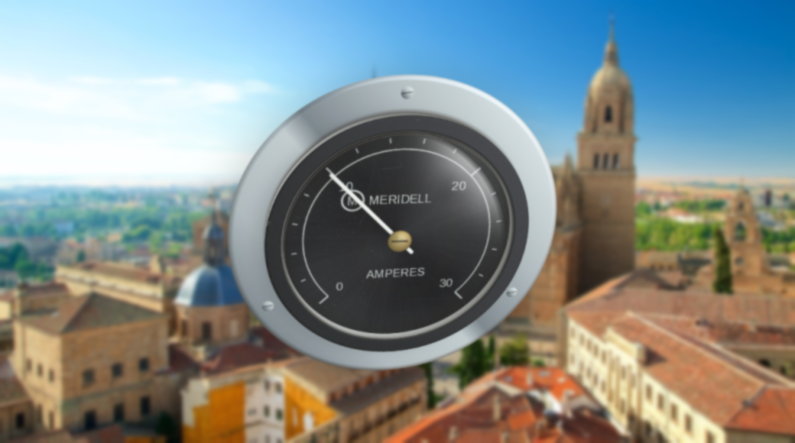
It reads 10 A
